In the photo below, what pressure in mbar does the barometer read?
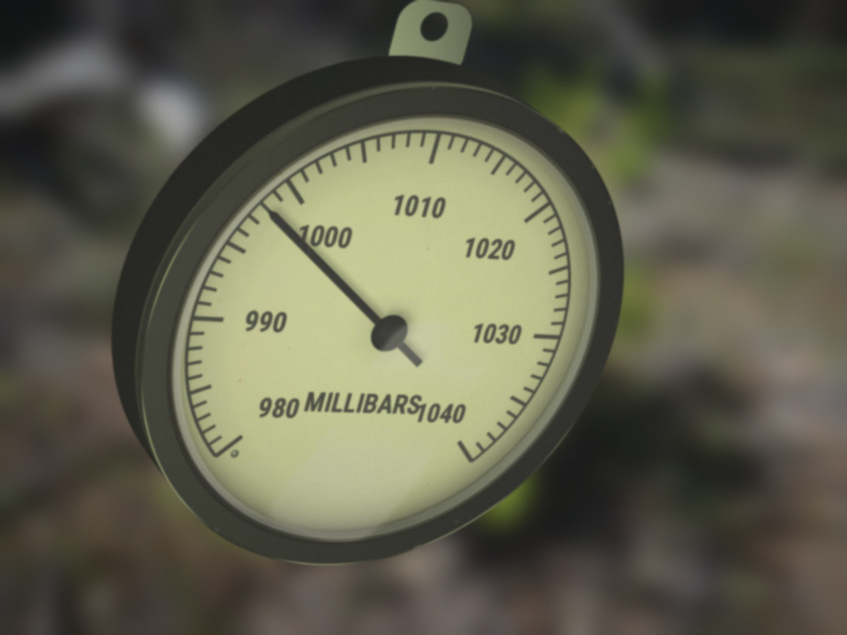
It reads 998 mbar
